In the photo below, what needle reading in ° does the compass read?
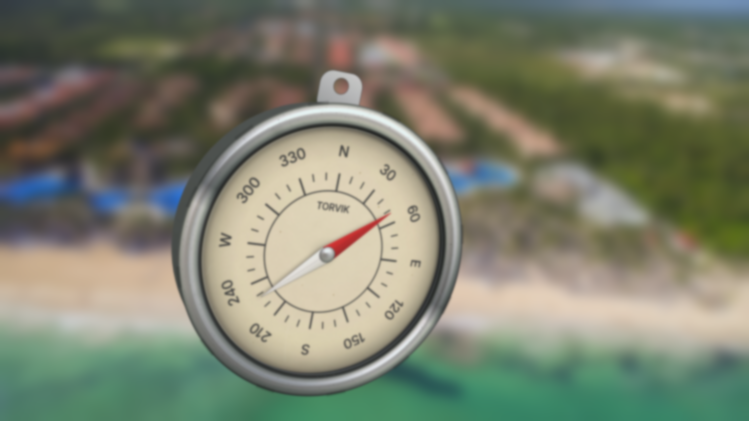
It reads 50 °
